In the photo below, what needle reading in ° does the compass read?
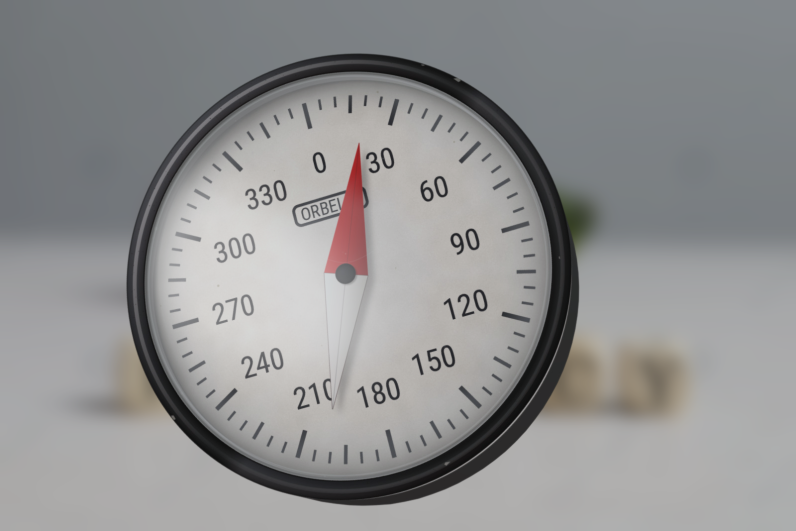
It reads 20 °
